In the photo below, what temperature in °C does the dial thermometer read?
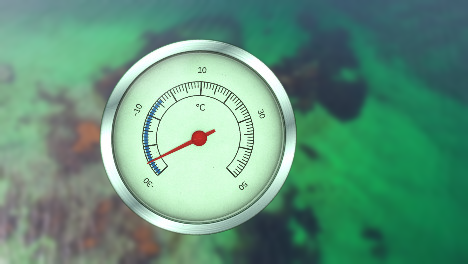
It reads -25 °C
